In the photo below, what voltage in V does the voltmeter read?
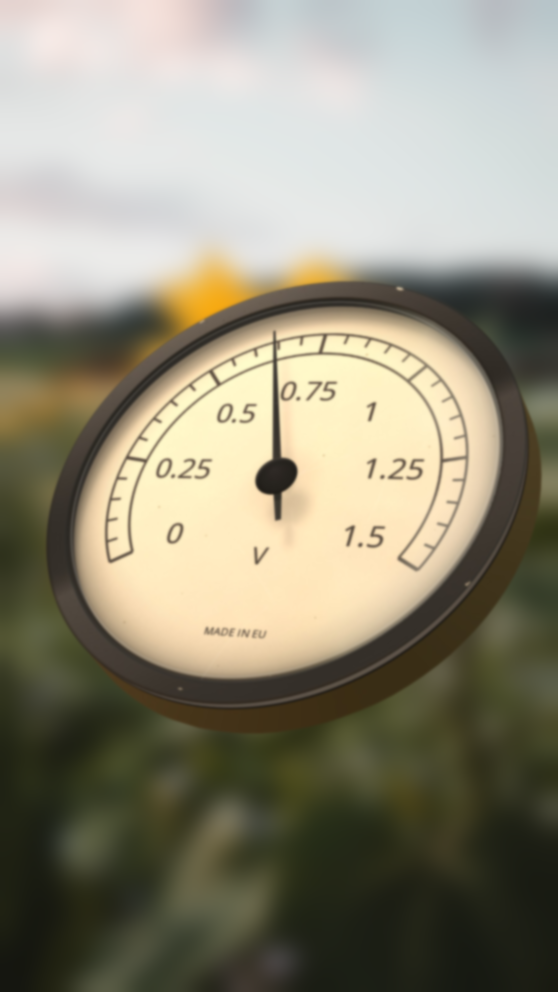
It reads 0.65 V
